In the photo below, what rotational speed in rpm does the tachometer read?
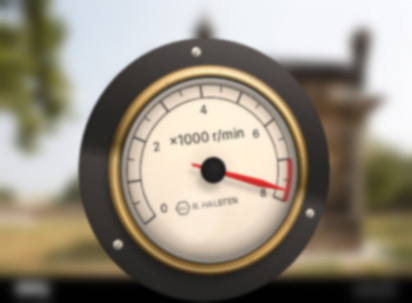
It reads 7750 rpm
